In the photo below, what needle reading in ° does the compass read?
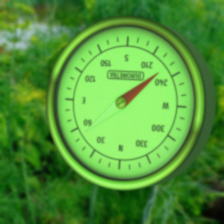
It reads 230 °
